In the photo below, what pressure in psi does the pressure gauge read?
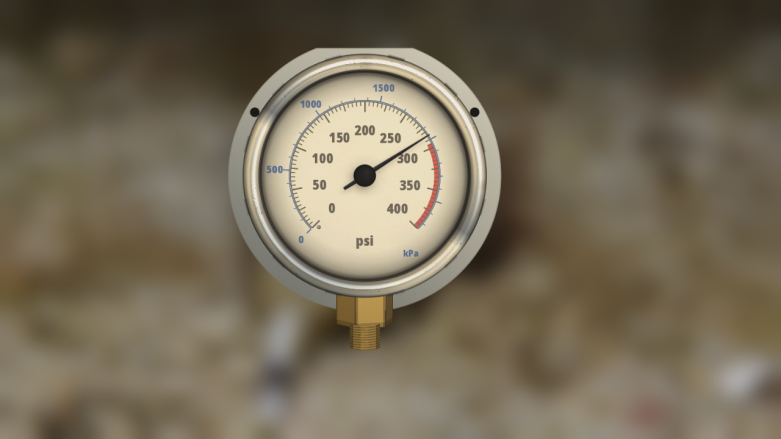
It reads 285 psi
